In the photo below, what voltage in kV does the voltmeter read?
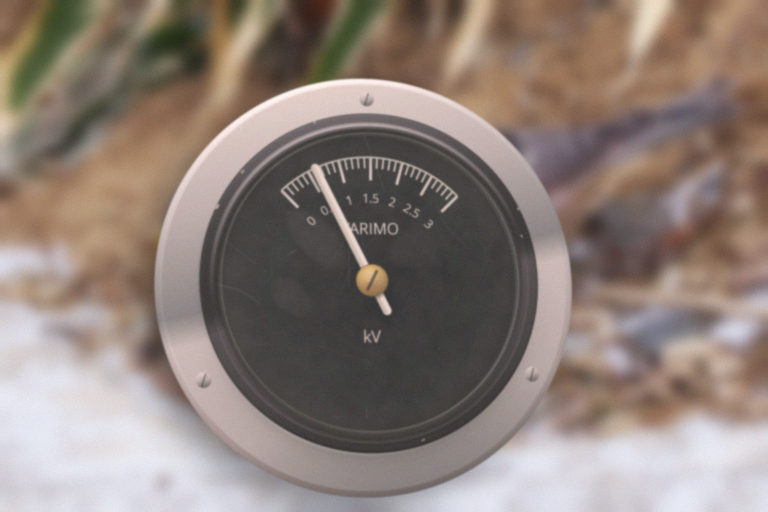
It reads 0.6 kV
